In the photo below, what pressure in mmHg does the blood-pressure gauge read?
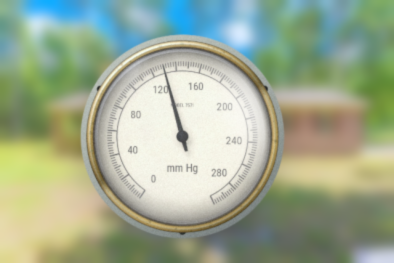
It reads 130 mmHg
